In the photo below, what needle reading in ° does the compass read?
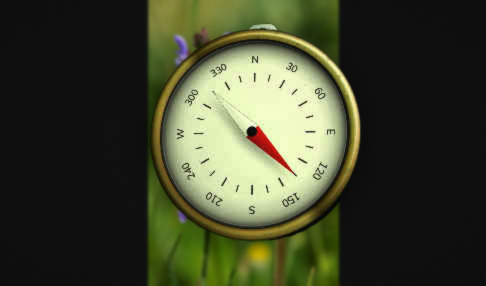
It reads 135 °
